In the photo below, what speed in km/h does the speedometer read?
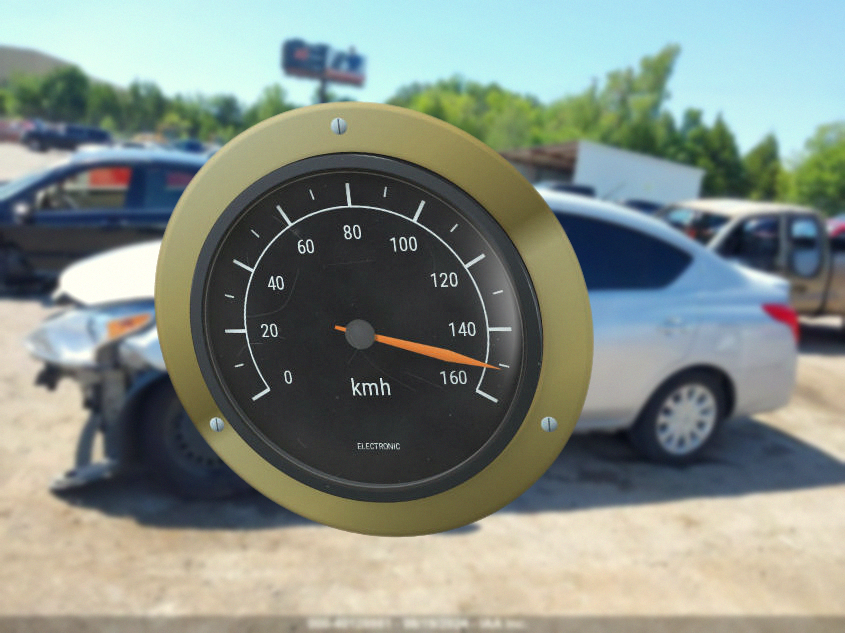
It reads 150 km/h
